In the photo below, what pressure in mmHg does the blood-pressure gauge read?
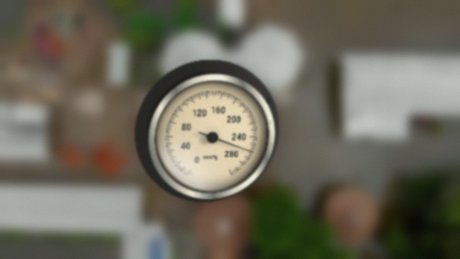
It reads 260 mmHg
